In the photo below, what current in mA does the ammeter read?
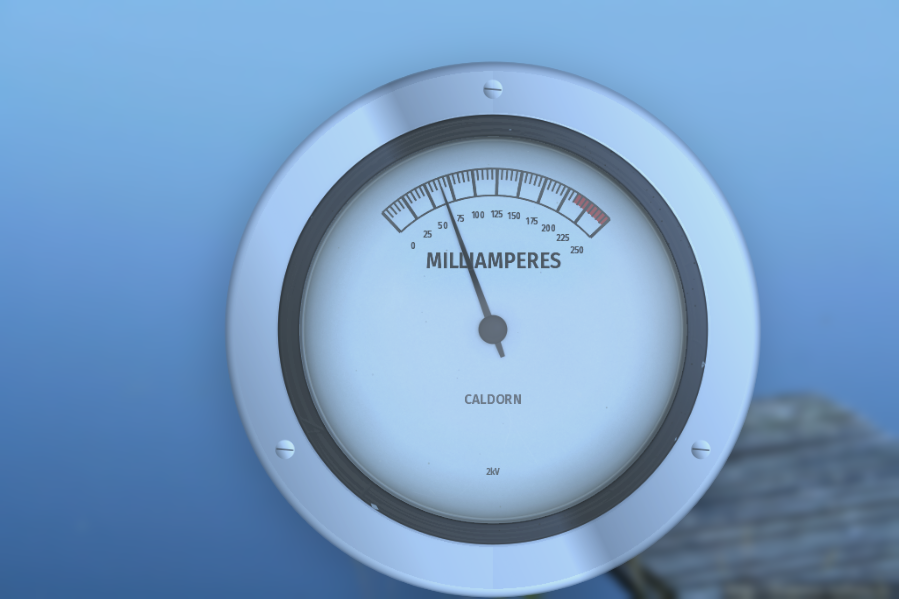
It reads 65 mA
